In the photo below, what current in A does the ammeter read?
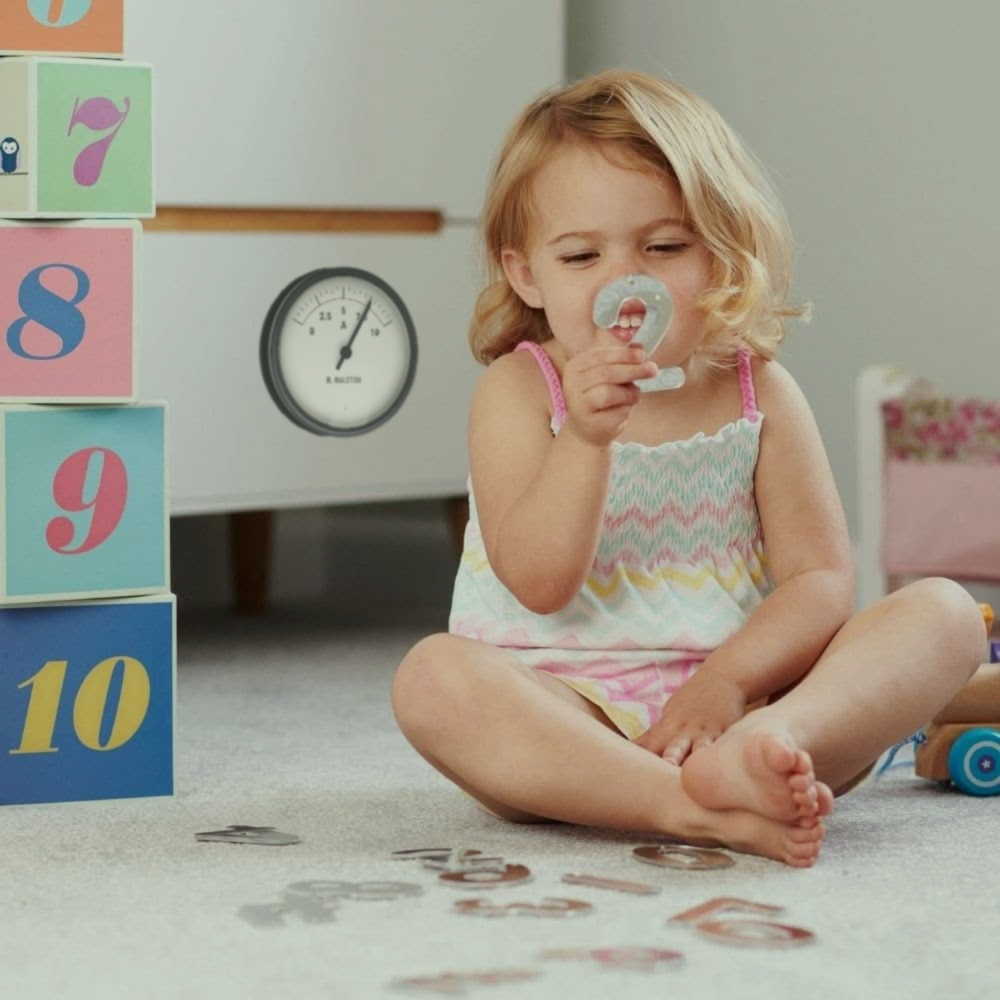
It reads 7.5 A
